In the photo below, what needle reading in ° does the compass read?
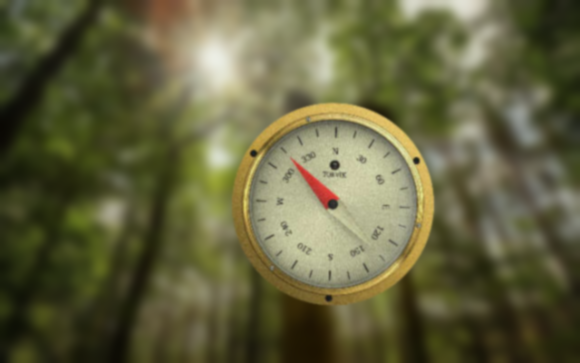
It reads 315 °
